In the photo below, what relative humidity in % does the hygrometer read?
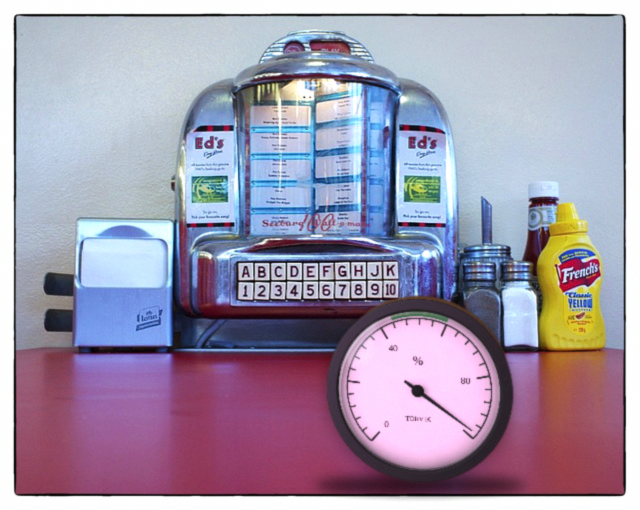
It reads 98 %
